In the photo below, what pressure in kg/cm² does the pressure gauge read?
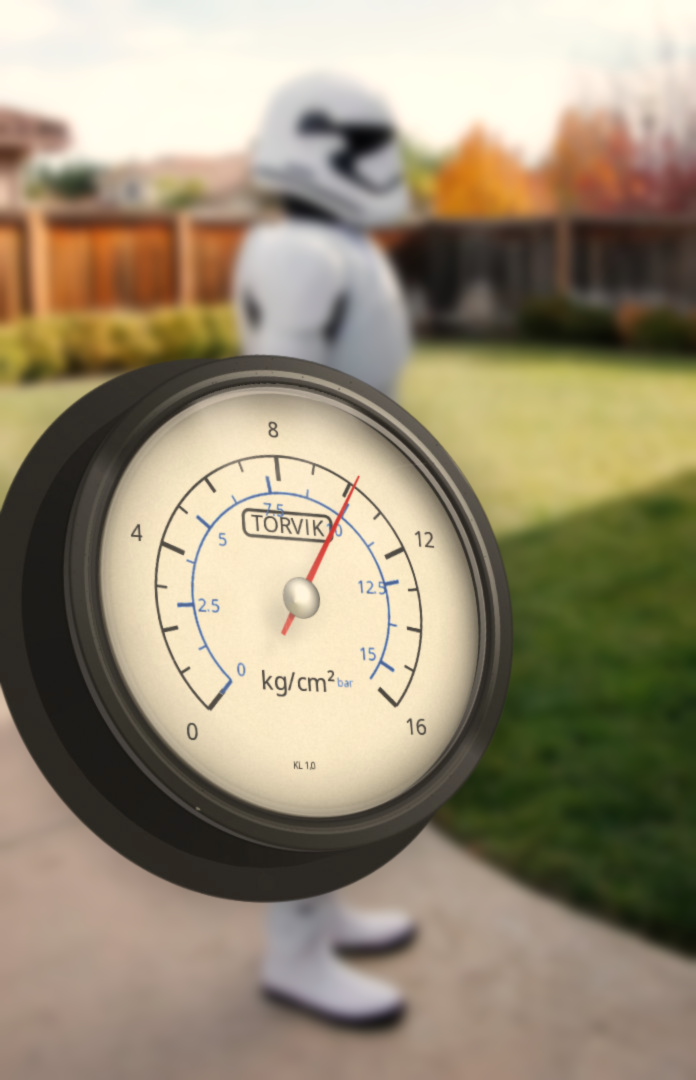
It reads 10 kg/cm²
